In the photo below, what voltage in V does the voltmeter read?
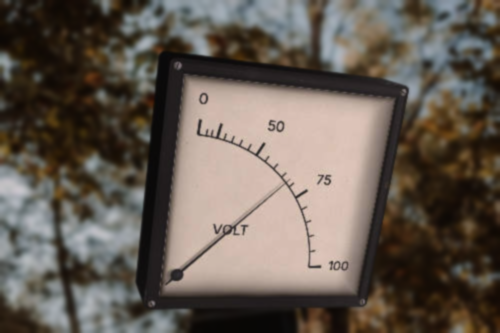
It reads 67.5 V
